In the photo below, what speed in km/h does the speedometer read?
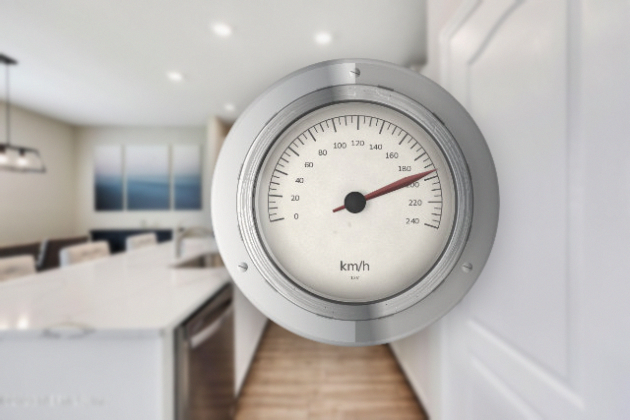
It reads 195 km/h
